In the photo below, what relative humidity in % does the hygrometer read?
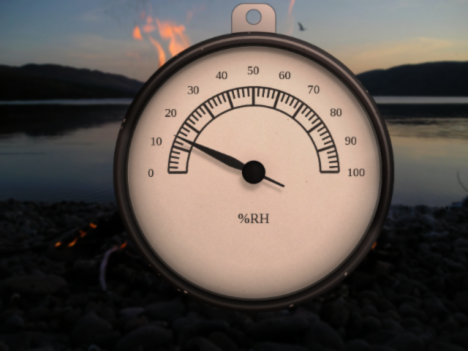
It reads 14 %
